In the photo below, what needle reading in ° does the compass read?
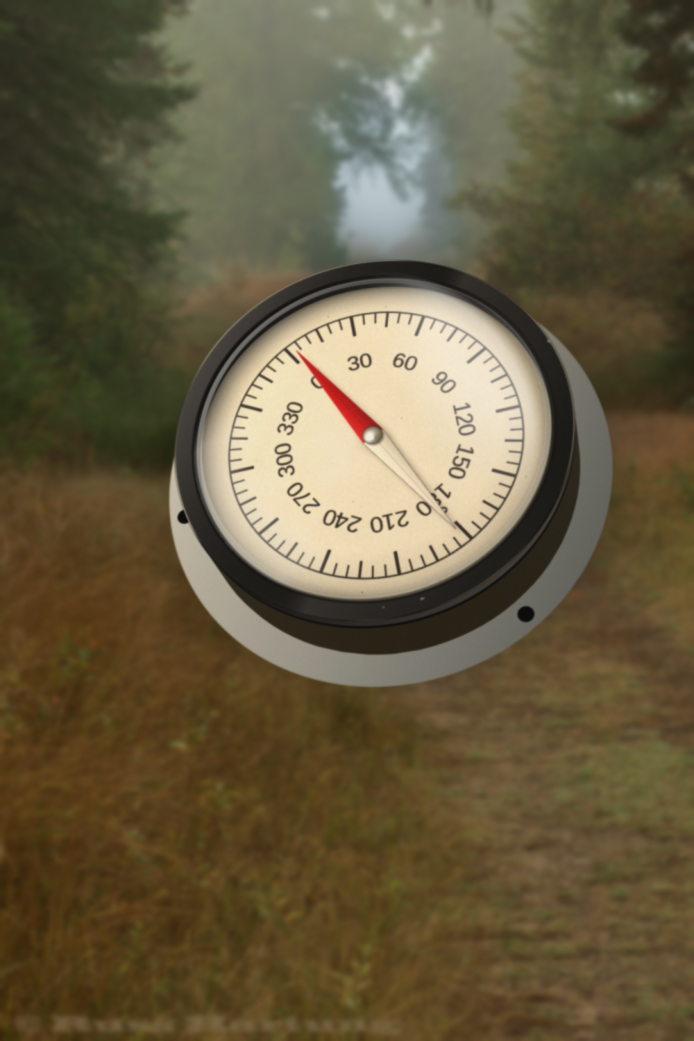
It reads 2.5 °
